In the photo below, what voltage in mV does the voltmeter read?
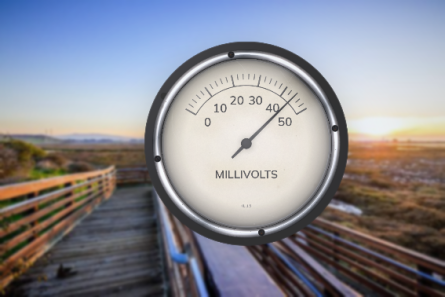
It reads 44 mV
